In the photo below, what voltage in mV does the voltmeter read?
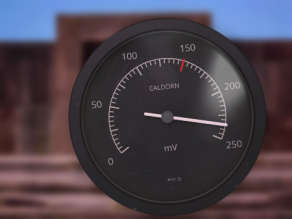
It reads 235 mV
